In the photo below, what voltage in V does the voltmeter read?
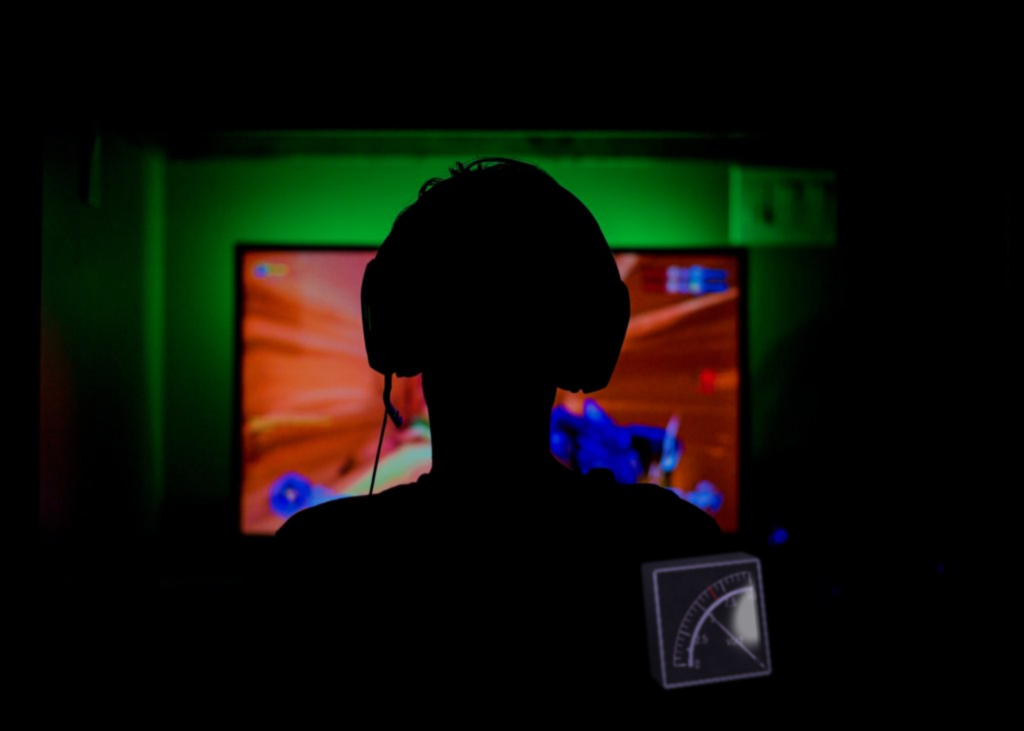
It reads 5 V
